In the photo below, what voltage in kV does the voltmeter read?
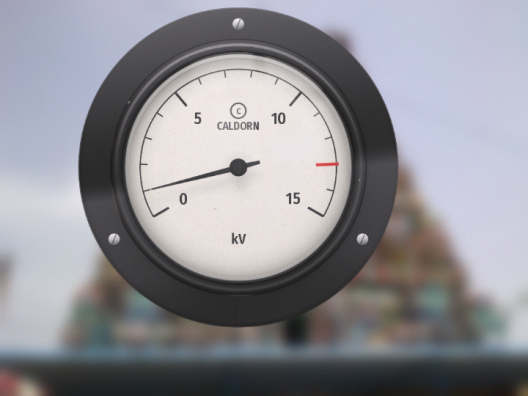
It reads 1 kV
